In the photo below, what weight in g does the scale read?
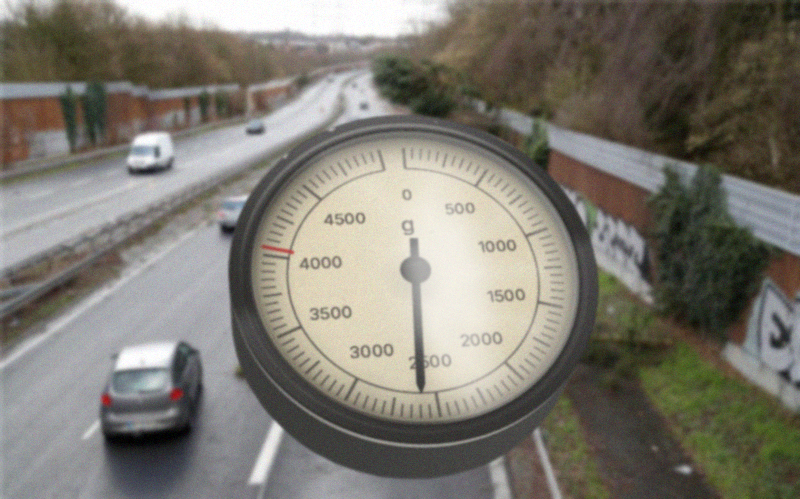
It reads 2600 g
